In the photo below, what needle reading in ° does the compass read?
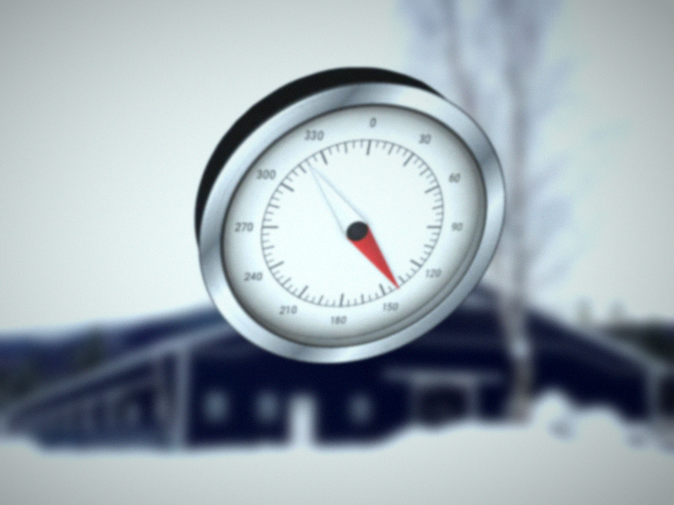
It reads 140 °
